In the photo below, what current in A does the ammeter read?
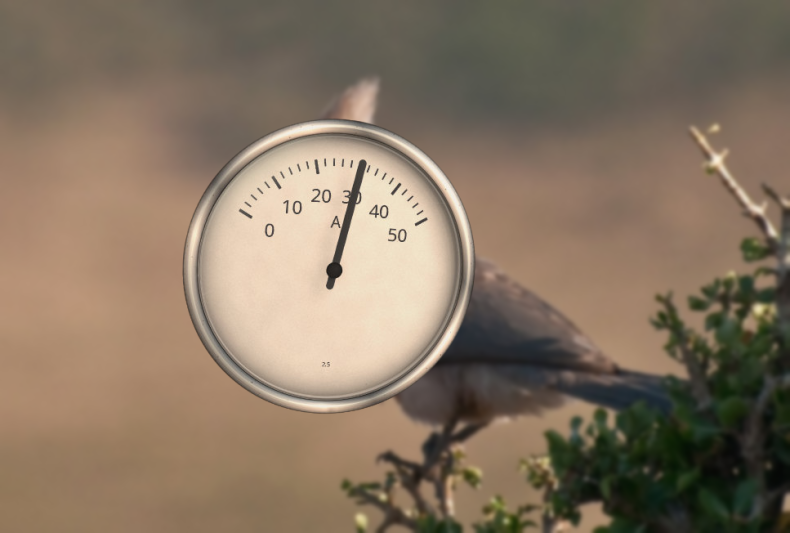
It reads 30 A
